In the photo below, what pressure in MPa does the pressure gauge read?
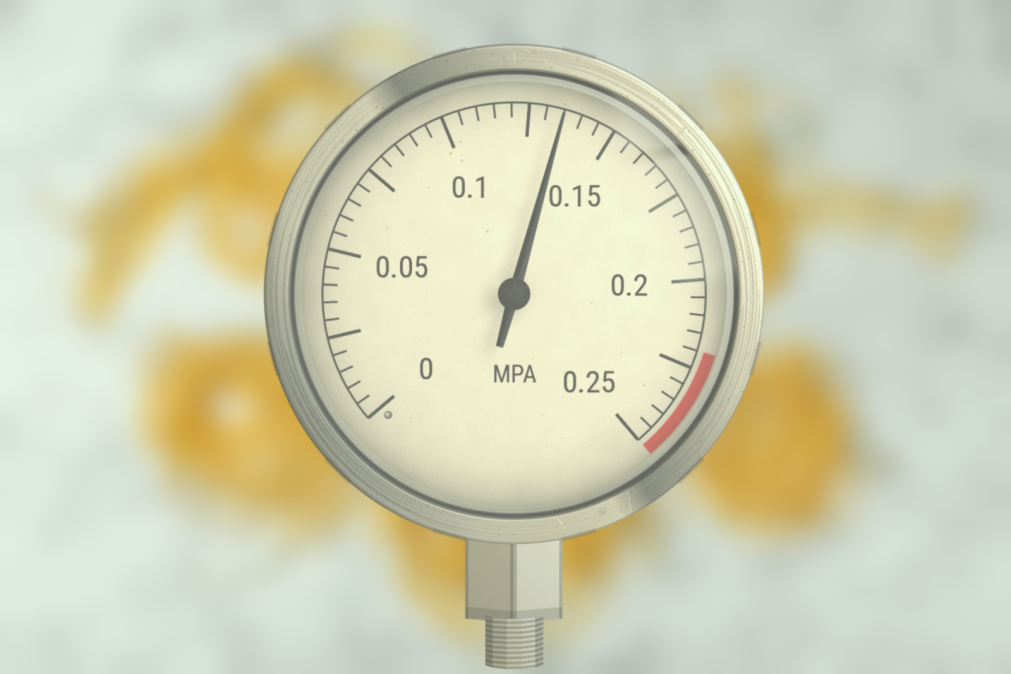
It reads 0.135 MPa
